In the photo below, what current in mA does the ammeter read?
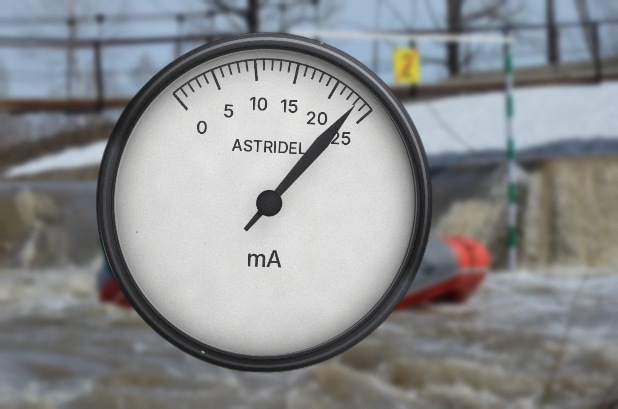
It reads 23 mA
